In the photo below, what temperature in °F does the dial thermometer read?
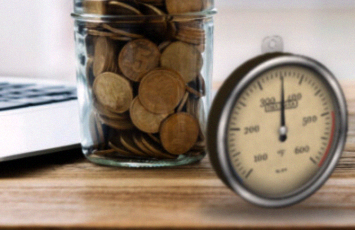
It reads 350 °F
